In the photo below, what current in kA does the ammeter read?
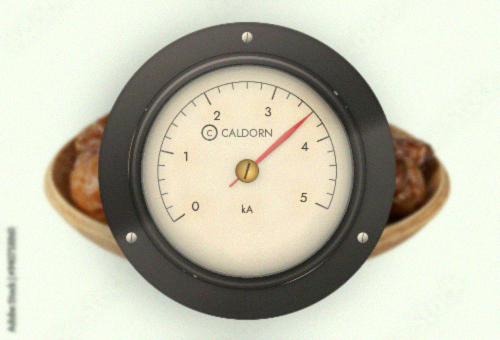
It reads 3.6 kA
